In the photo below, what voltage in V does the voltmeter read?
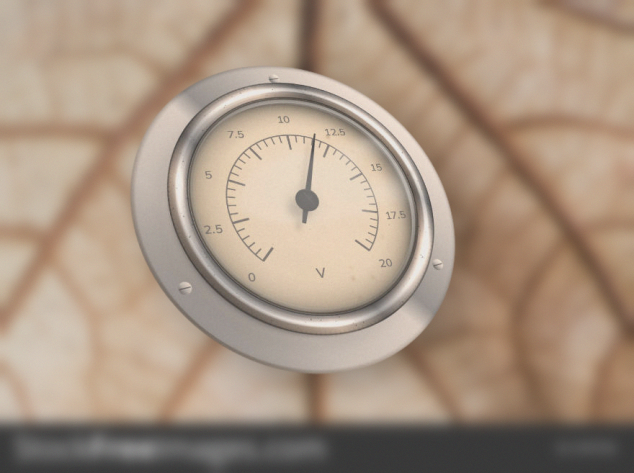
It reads 11.5 V
